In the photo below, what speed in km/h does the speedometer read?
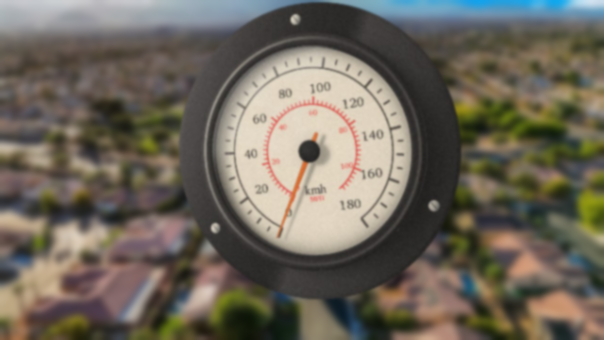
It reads 0 km/h
